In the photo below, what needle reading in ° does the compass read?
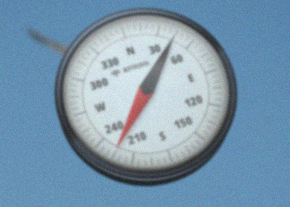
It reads 225 °
